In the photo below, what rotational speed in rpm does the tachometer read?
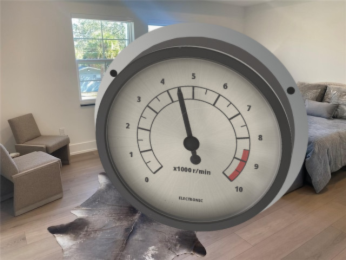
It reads 4500 rpm
